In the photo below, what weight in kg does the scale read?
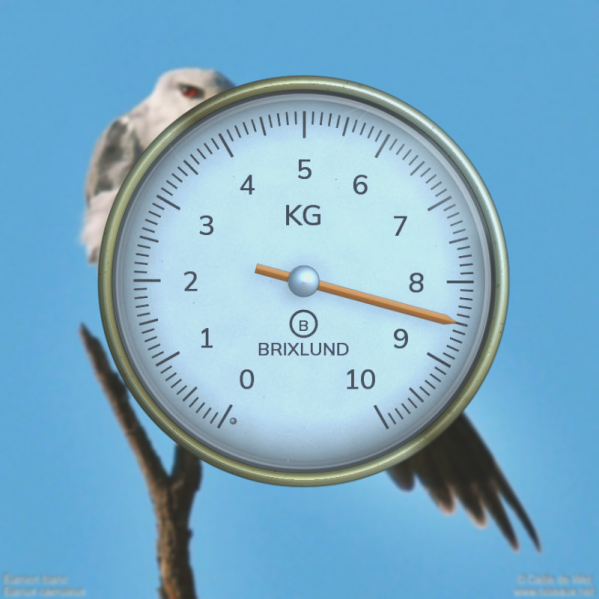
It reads 8.5 kg
